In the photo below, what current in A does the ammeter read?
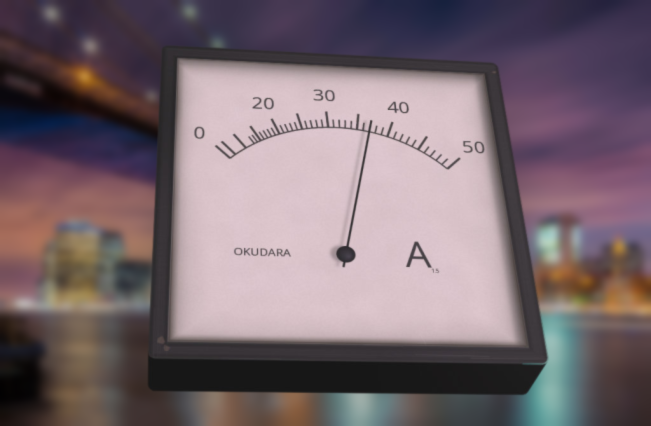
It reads 37 A
